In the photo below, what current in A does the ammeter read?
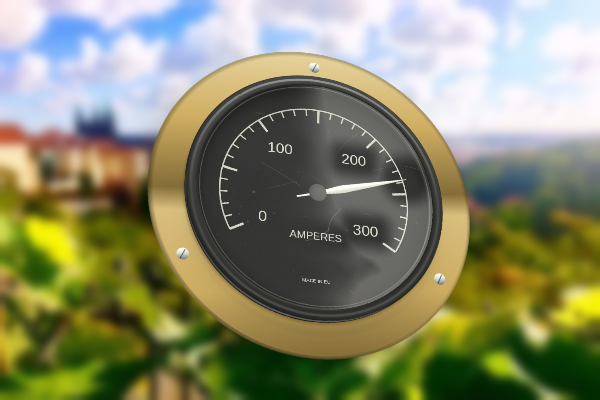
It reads 240 A
